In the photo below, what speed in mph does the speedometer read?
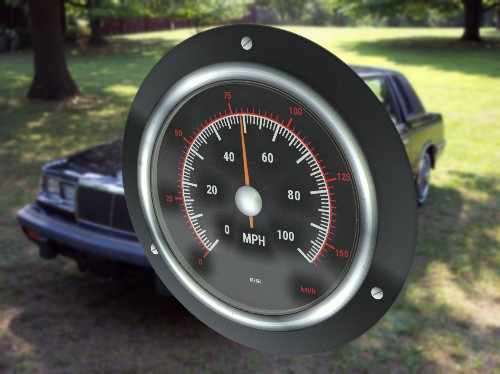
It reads 50 mph
